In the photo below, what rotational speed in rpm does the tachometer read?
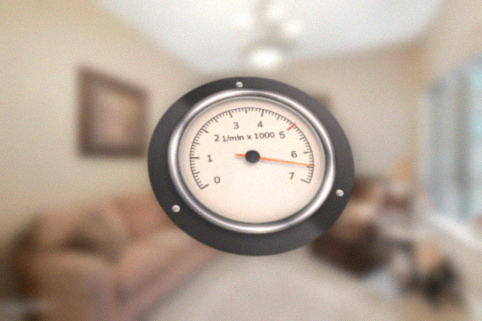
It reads 6500 rpm
